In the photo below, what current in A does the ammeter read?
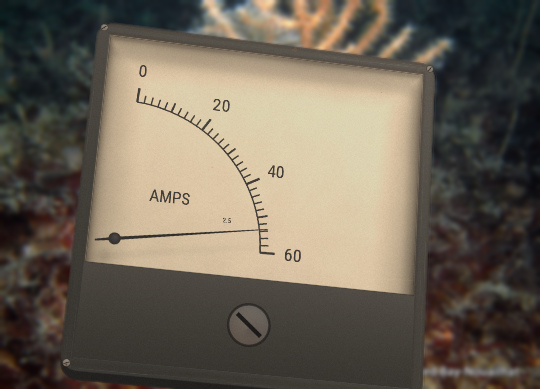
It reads 54 A
